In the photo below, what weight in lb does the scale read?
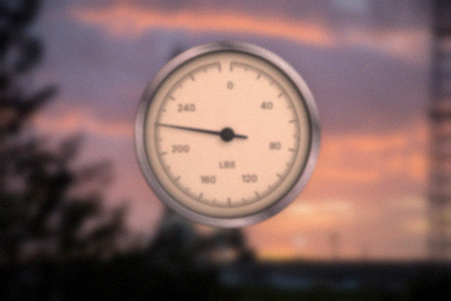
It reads 220 lb
